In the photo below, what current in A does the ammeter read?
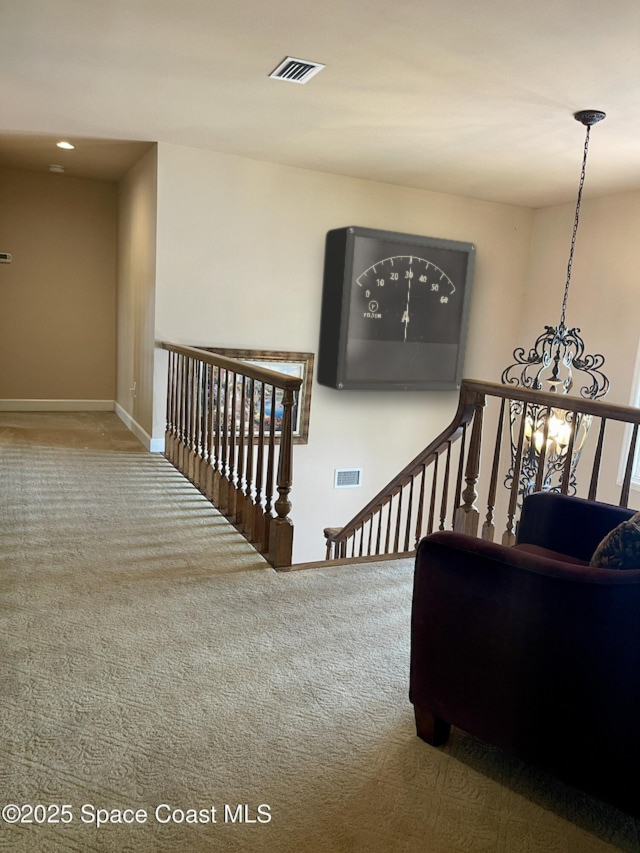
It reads 30 A
